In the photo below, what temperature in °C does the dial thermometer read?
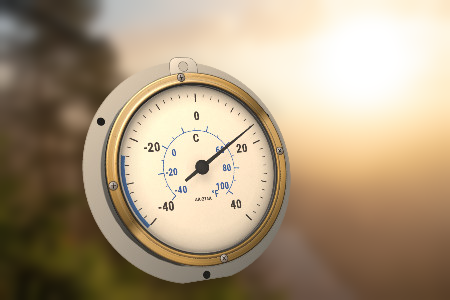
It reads 16 °C
